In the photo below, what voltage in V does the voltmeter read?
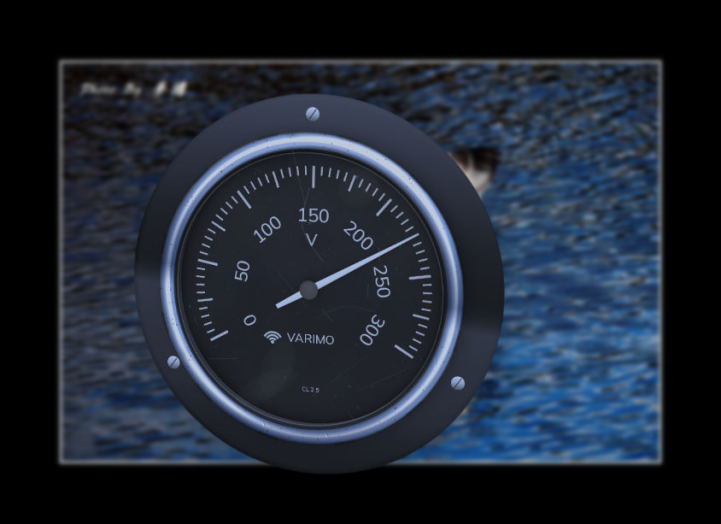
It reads 225 V
